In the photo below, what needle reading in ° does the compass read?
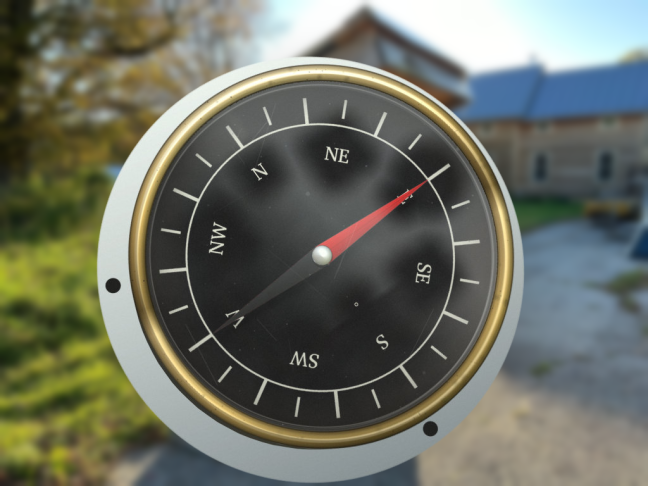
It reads 90 °
